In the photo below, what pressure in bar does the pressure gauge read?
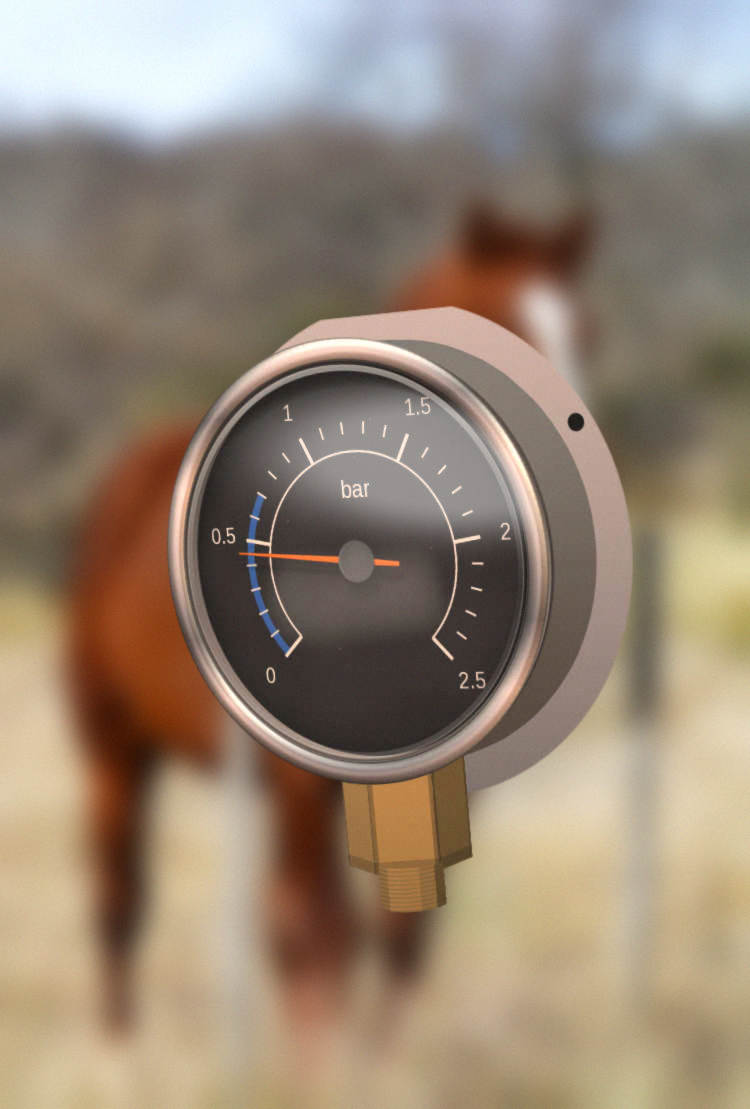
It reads 0.45 bar
